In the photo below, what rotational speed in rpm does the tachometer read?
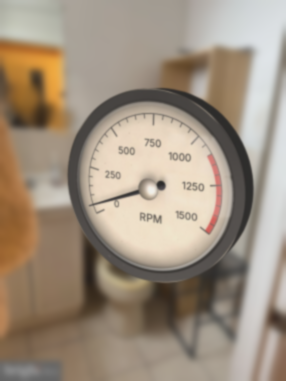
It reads 50 rpm
